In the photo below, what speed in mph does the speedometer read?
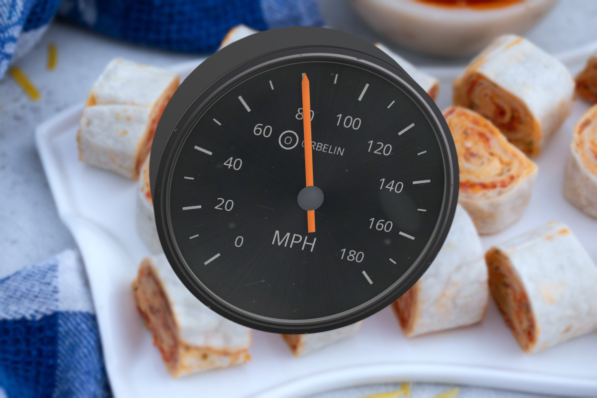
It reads 80 mph
